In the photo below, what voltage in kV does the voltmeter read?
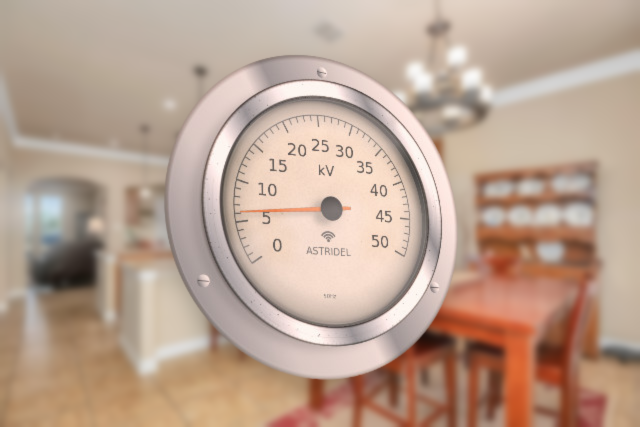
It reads 6 kV
